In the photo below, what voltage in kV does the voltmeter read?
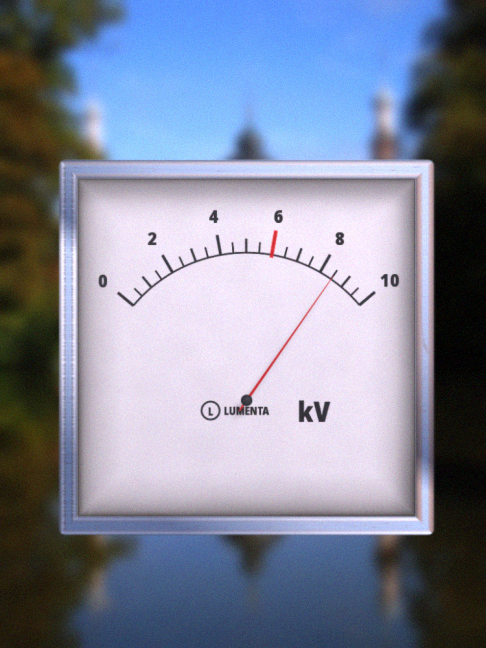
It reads 8.5 kV
